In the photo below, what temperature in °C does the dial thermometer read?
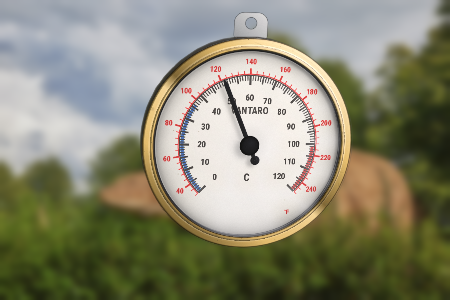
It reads 50 °C
